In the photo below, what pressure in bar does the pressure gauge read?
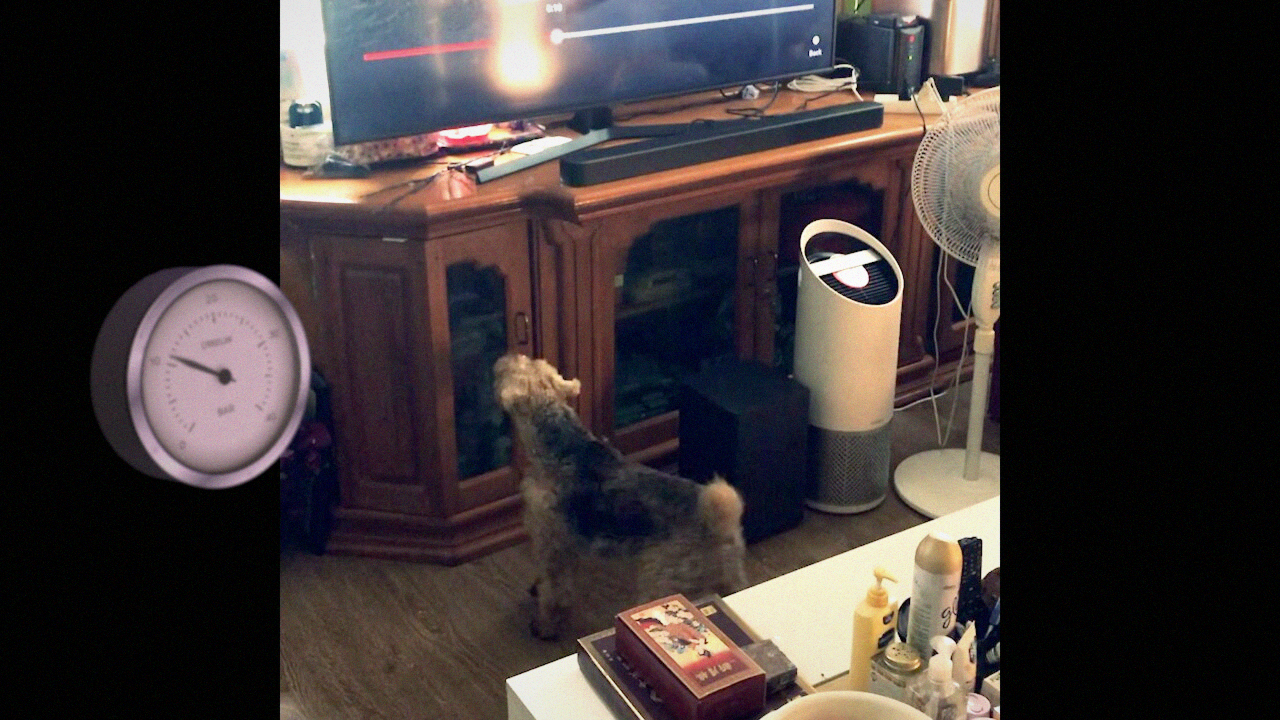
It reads 11 bar
